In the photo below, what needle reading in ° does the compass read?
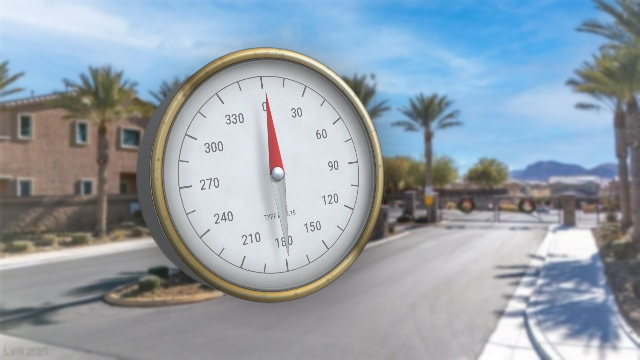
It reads 0 °
